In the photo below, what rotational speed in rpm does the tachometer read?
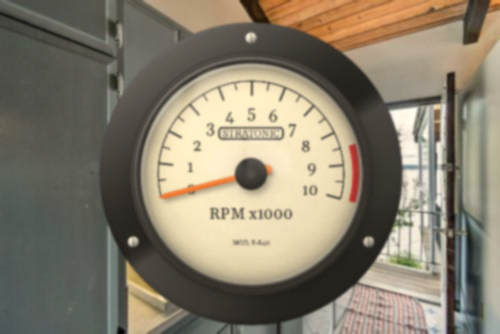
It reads 0 rpm
